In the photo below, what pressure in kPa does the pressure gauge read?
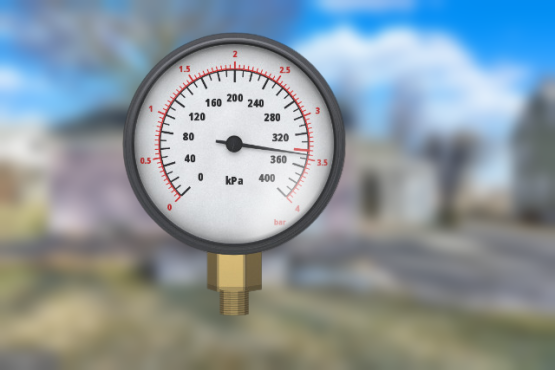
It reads 345 kPa
